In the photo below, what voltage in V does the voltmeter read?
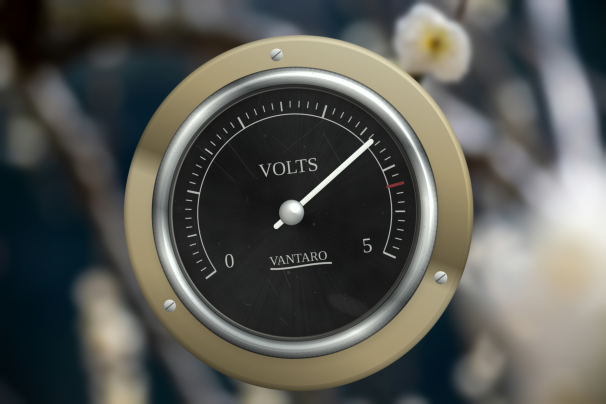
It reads 3.65 V
